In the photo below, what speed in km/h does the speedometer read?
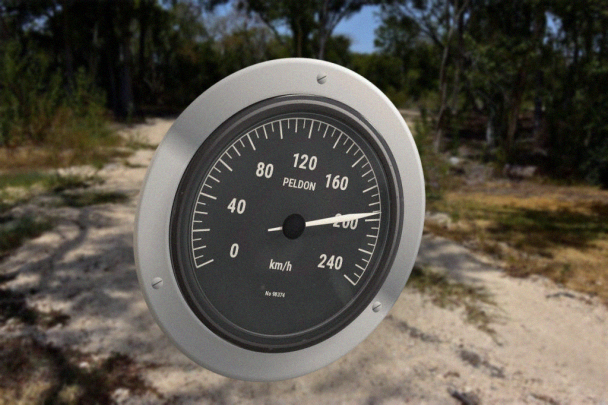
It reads 195 km/h
